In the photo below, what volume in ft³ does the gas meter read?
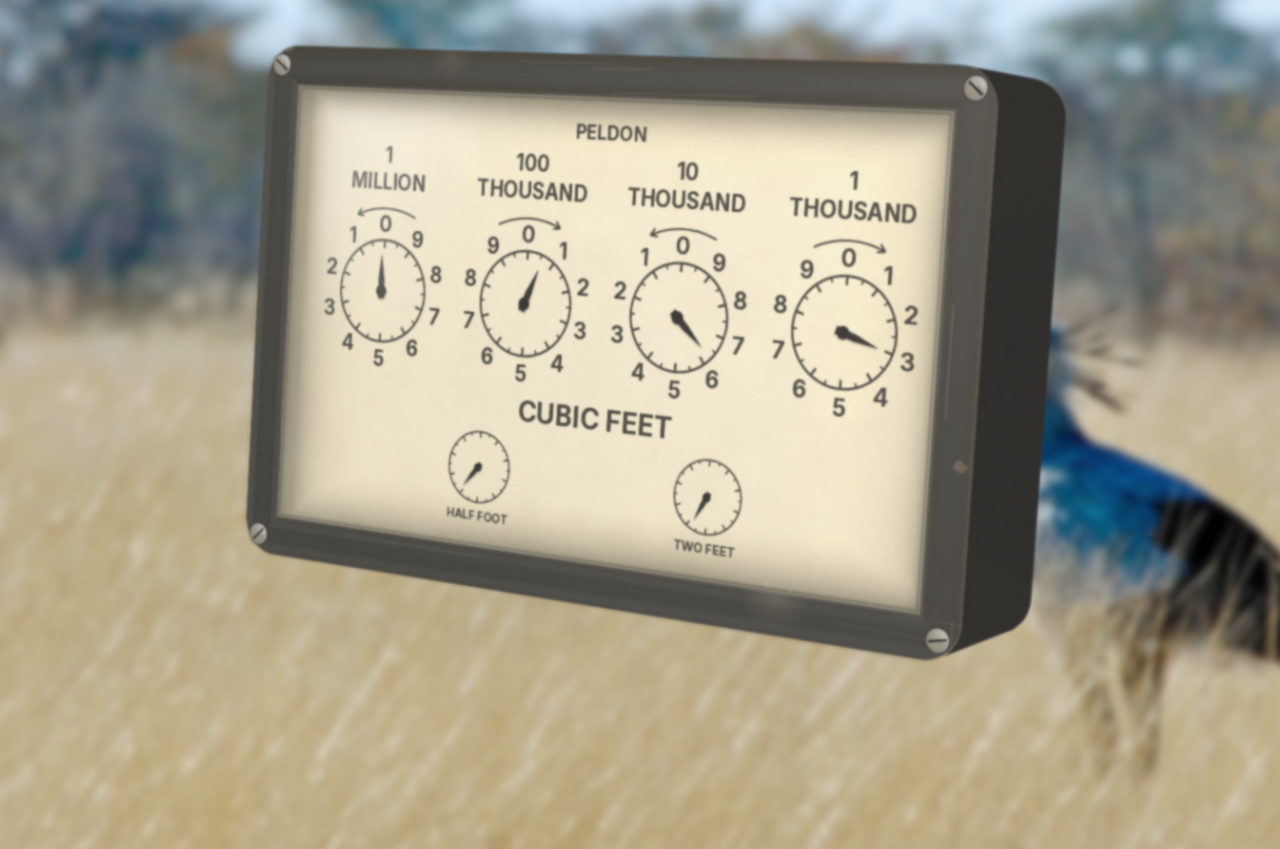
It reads 6300 ft³
